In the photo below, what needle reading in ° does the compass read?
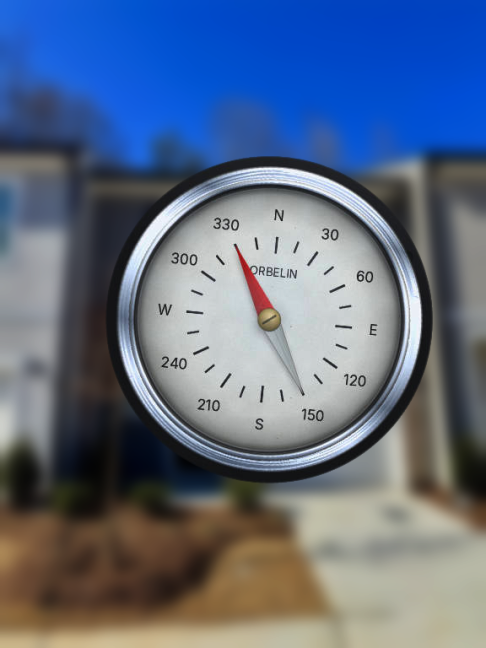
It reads 330 °
